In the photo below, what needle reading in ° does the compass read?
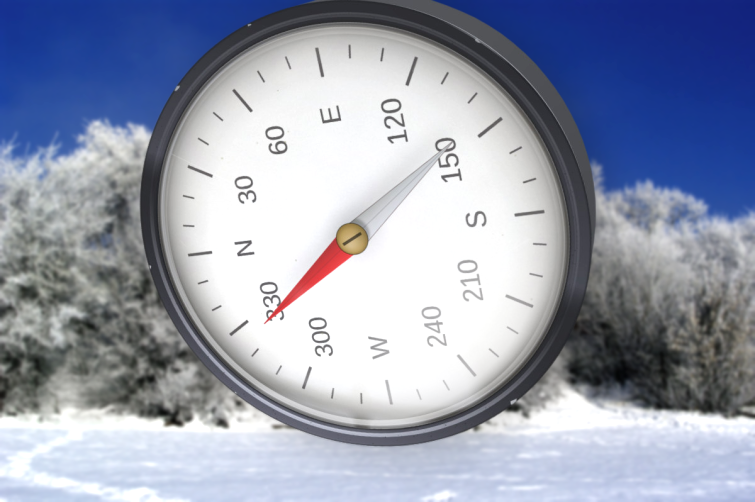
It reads 325 °
